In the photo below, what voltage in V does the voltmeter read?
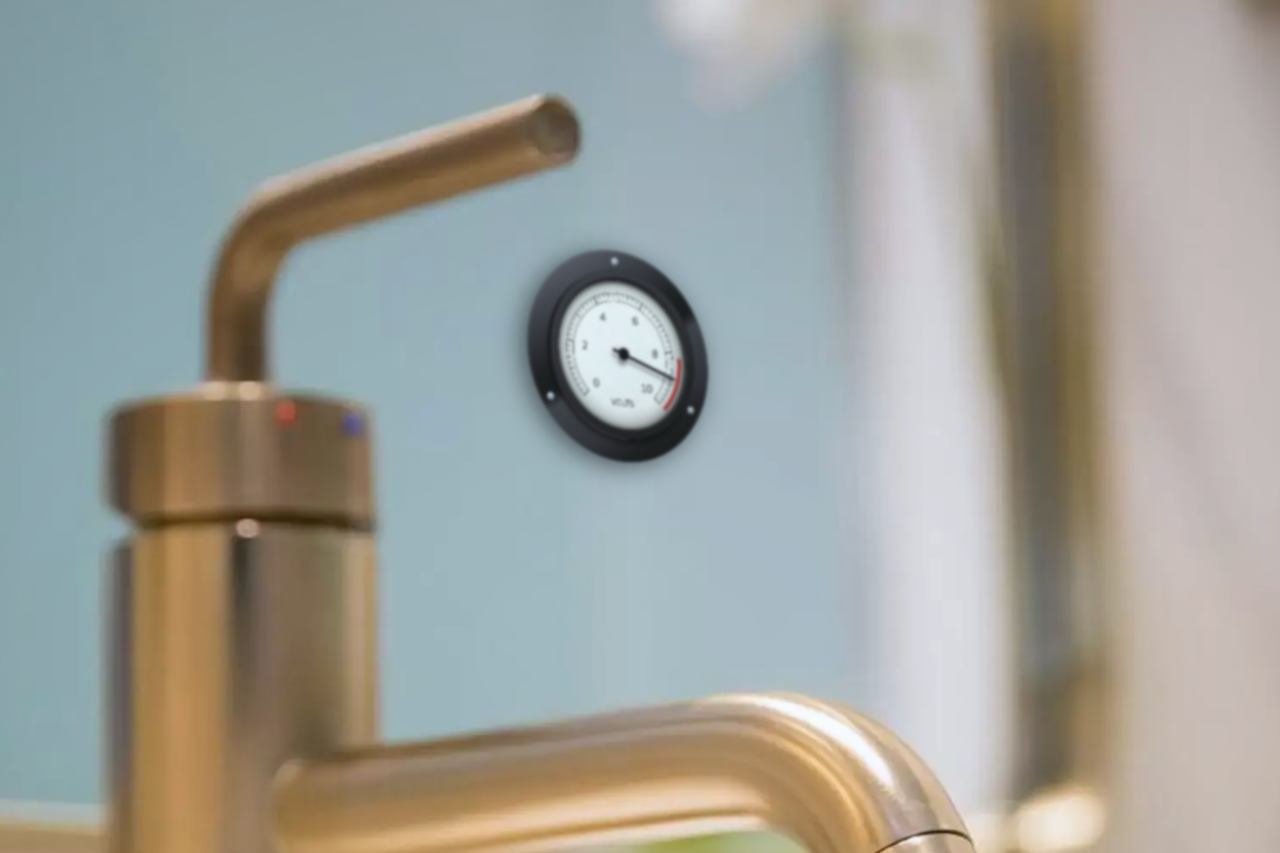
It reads 9 V
